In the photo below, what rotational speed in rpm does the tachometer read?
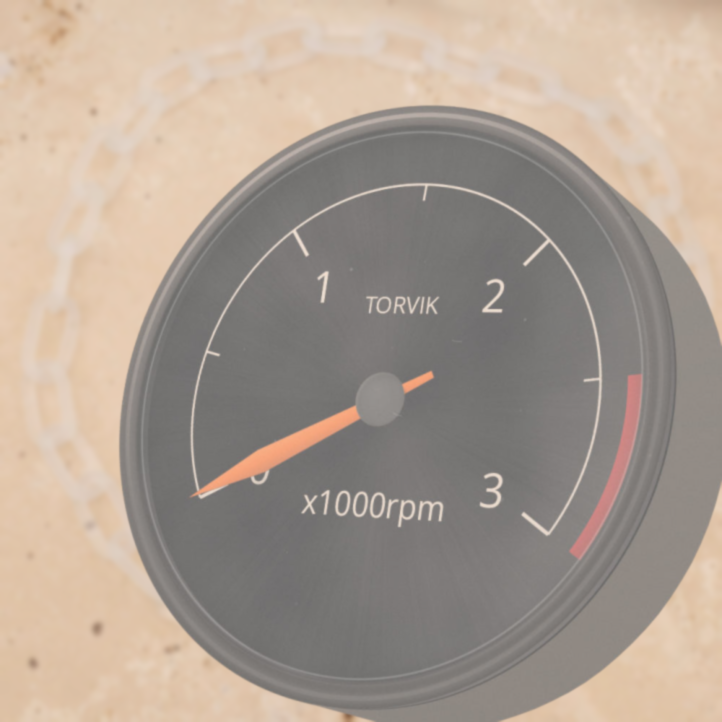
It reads 0 rpm
